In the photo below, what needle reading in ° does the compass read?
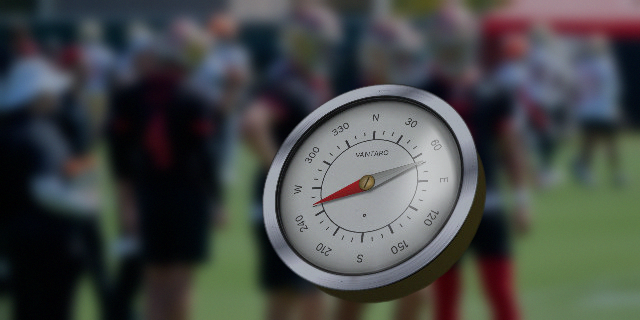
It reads 250 °
